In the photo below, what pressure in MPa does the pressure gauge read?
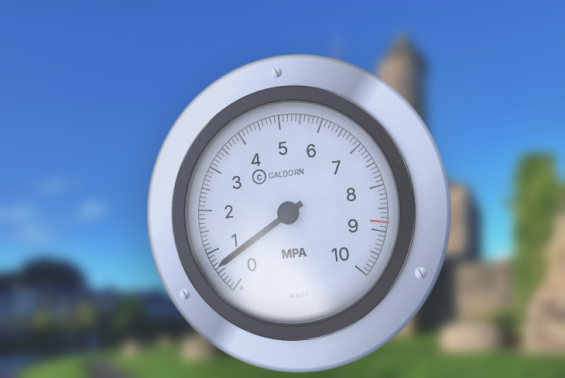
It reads 0.6 MPa
